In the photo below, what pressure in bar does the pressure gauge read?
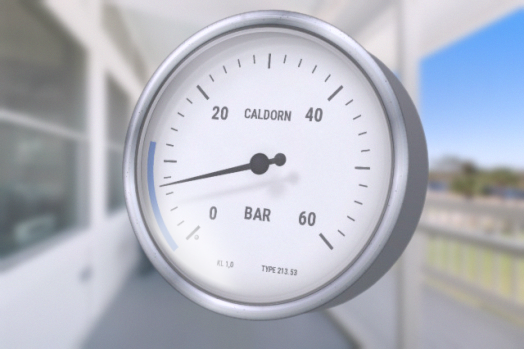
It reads 7 bar
